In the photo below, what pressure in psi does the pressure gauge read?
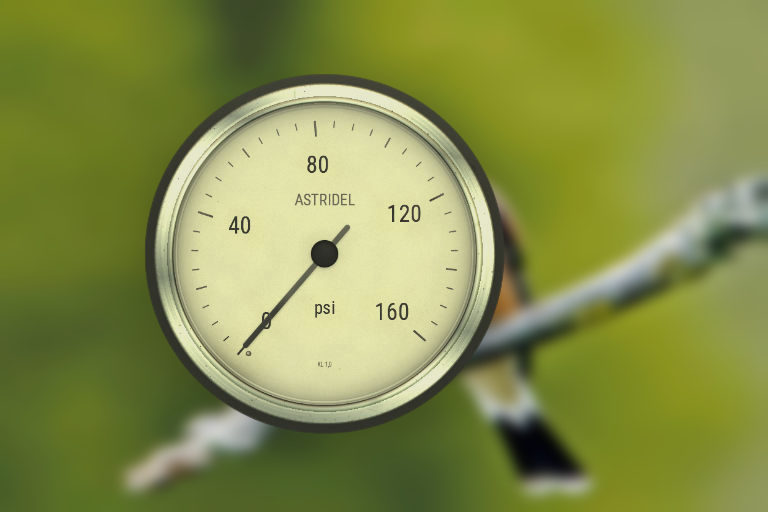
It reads 0 psi
